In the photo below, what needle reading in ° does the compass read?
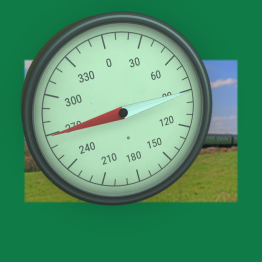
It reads 270 °
